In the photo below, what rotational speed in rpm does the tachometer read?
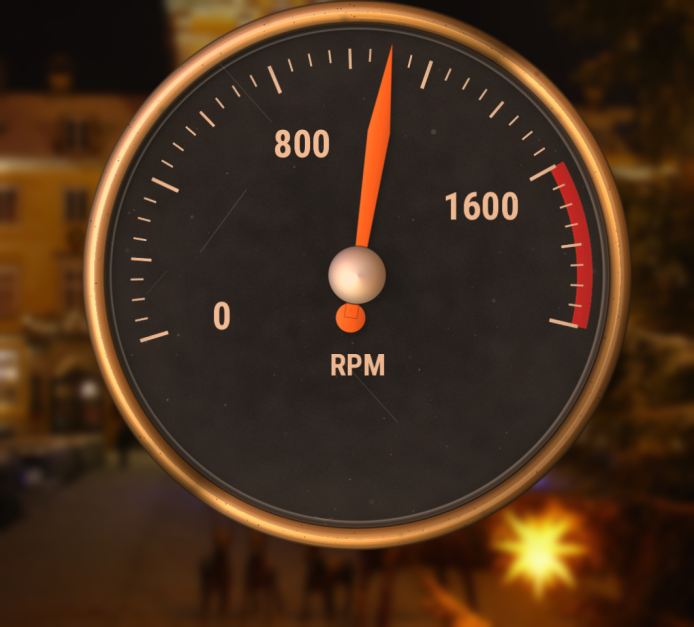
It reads 1100 rpm
